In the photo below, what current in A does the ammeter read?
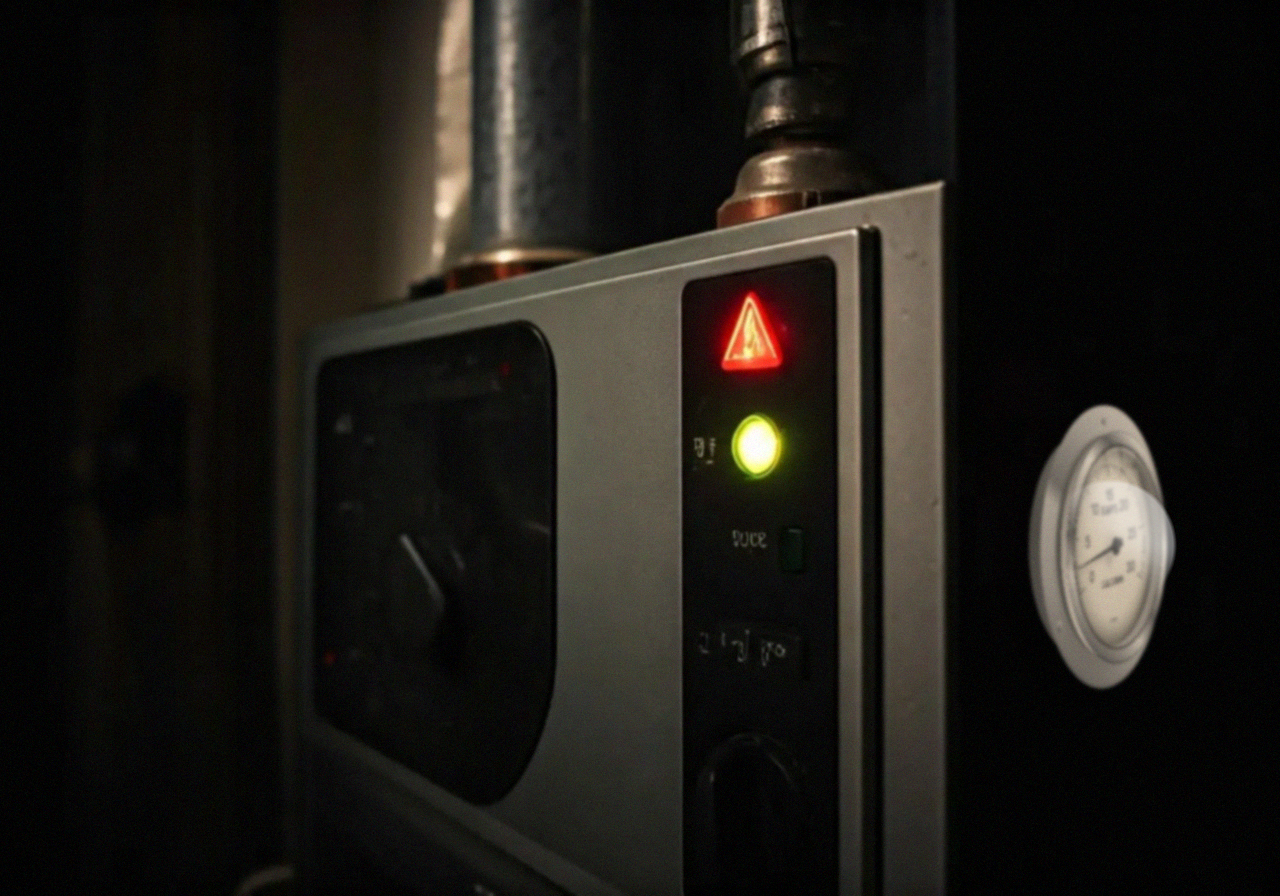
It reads 2.5 A
